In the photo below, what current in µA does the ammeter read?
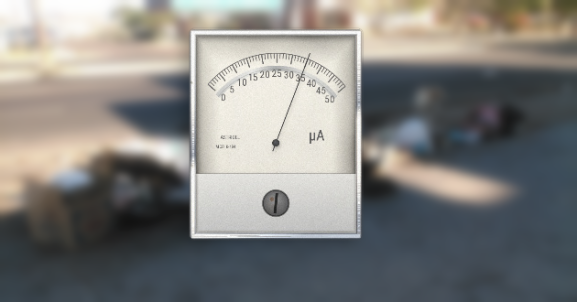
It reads 35 µA
